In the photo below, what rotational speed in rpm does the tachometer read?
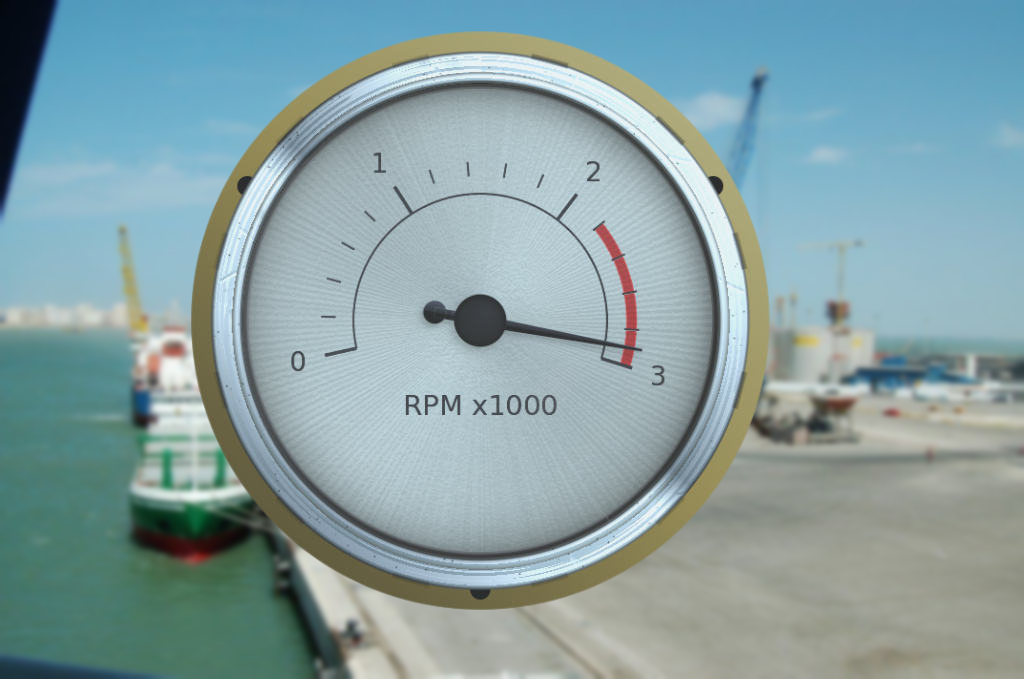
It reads 2900 rpm
